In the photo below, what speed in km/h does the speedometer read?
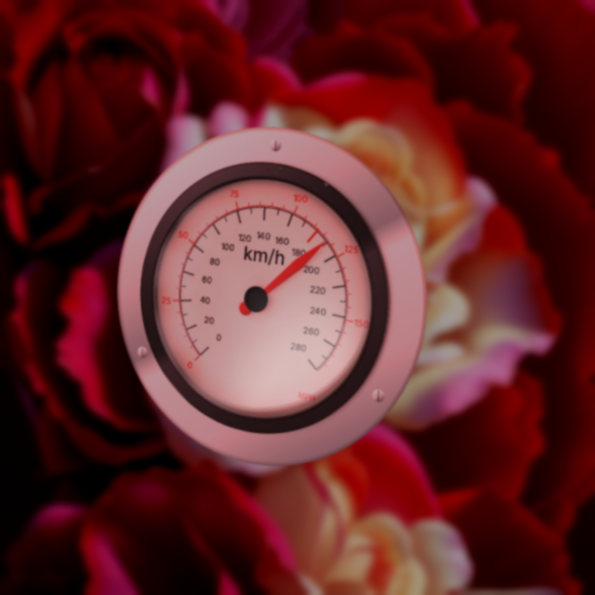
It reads 190 km/h
